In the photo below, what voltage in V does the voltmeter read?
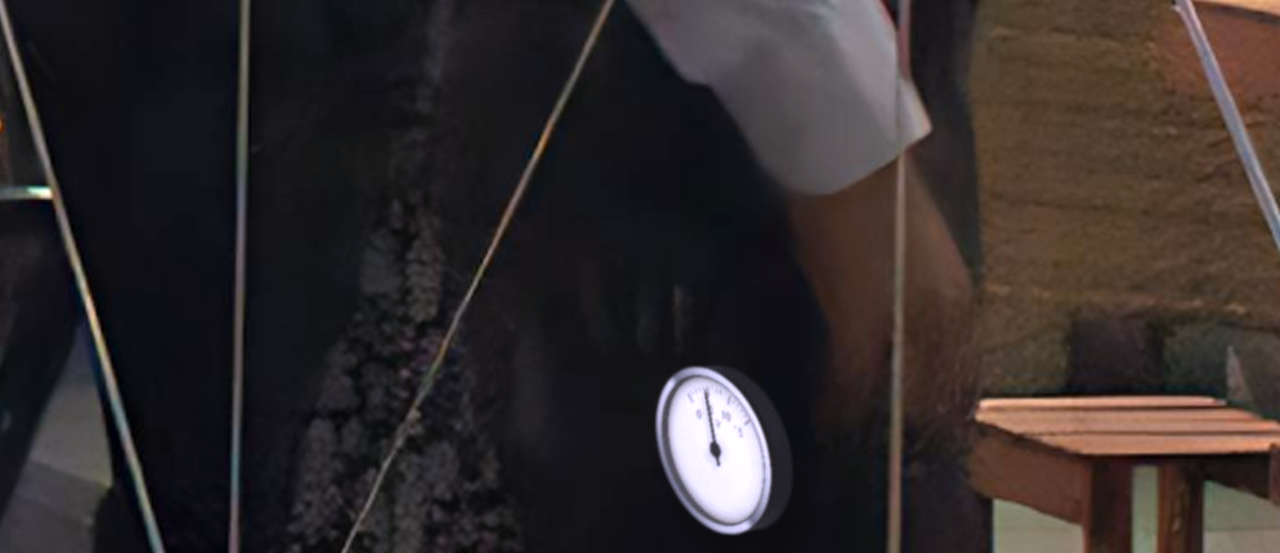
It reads 5 V
